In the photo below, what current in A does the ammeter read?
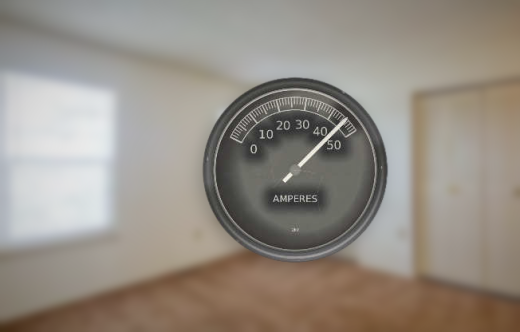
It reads 45 A
